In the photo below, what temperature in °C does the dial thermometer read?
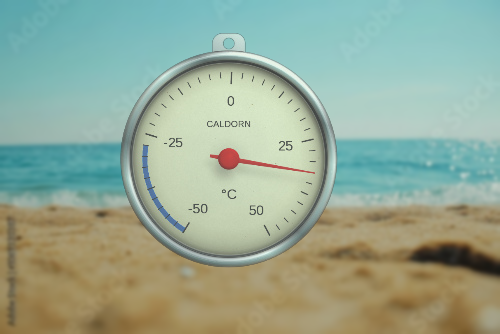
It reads 32.5 °C
